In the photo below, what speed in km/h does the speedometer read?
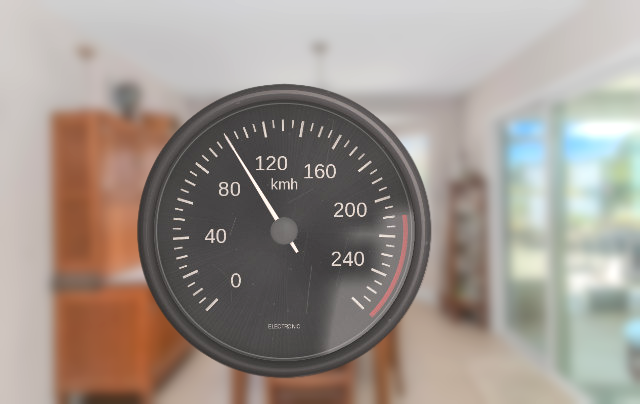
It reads 100 km/h
